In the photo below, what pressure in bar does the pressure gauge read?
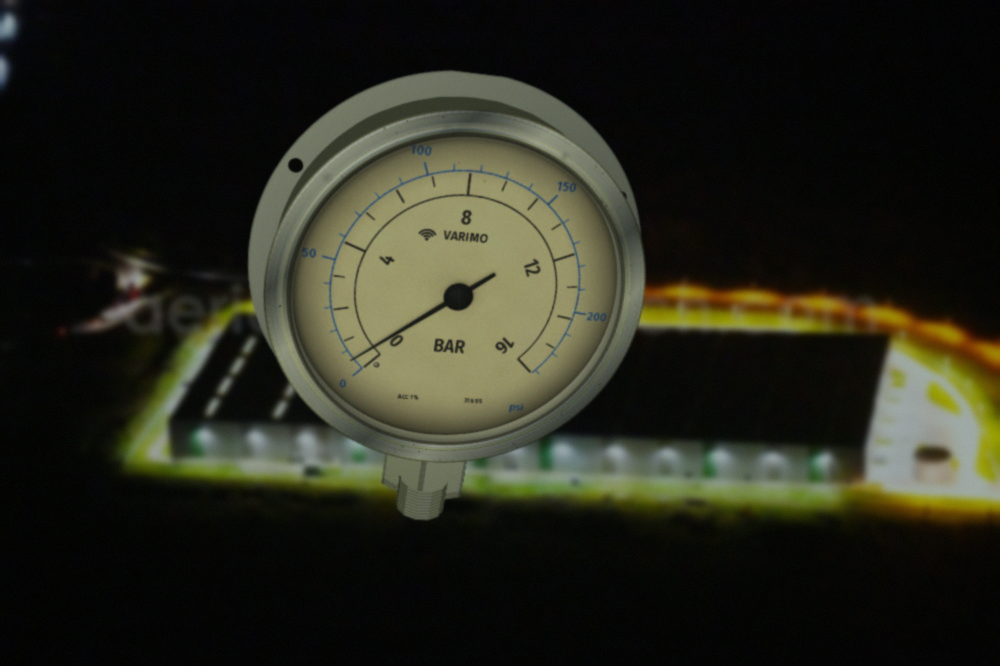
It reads 0.5 bar
